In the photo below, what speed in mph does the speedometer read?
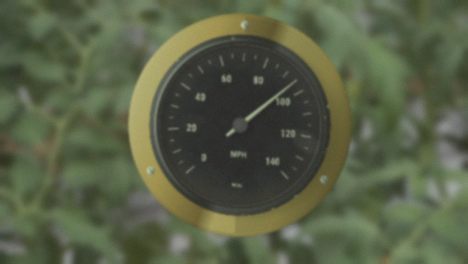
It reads 95 mph
